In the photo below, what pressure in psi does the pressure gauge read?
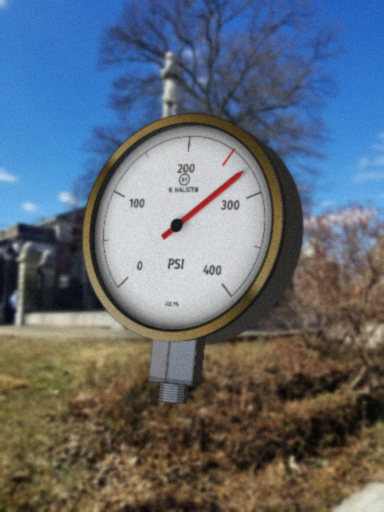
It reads 275 psi
